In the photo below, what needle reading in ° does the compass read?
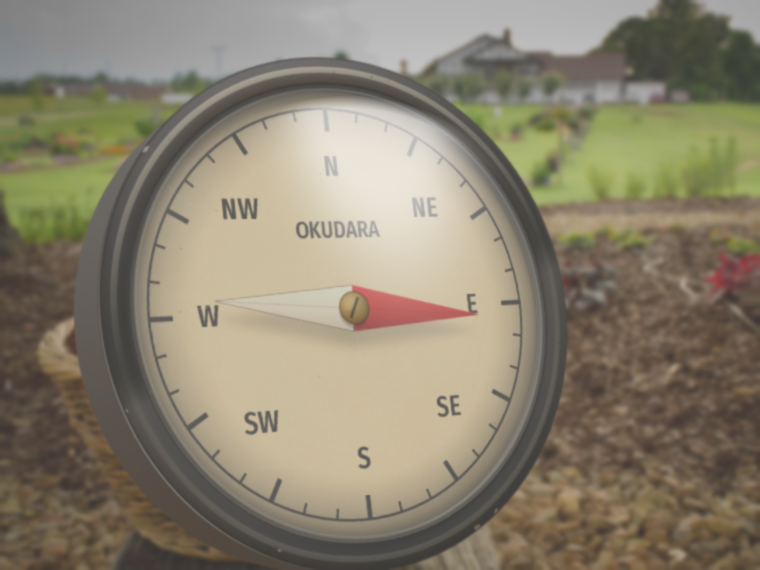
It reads 95 °
